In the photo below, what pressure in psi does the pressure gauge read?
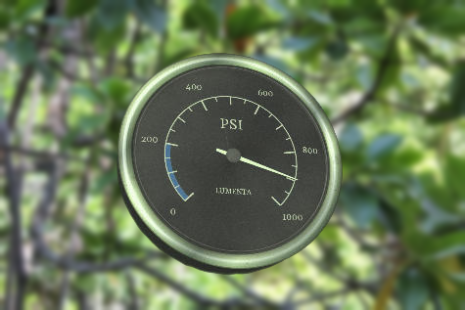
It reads 900 psi
